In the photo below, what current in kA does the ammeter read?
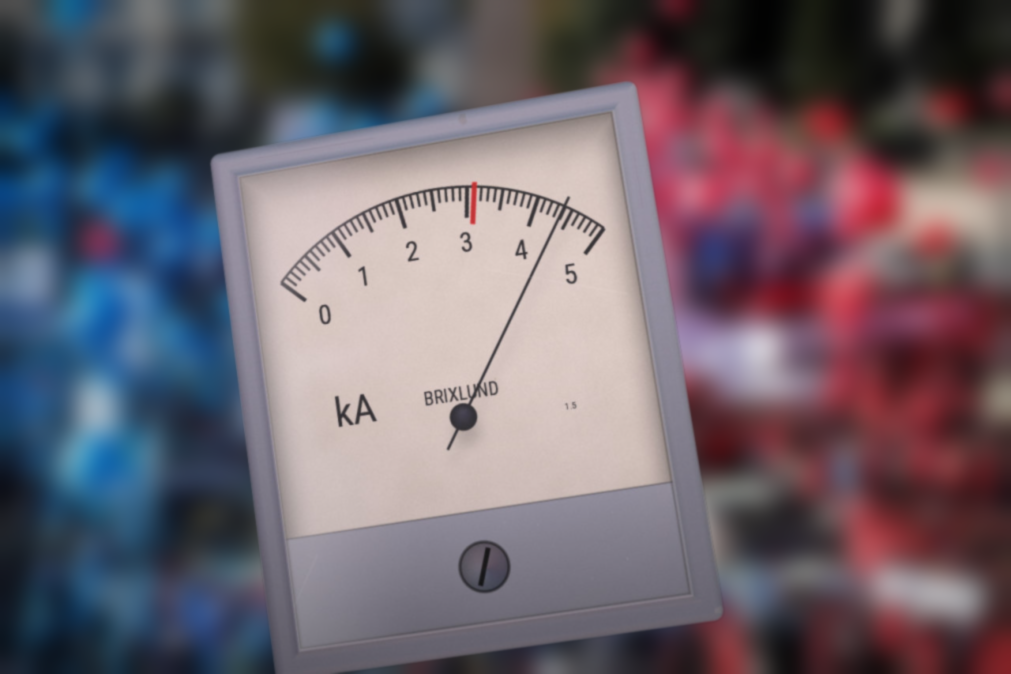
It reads 4.4 kA
